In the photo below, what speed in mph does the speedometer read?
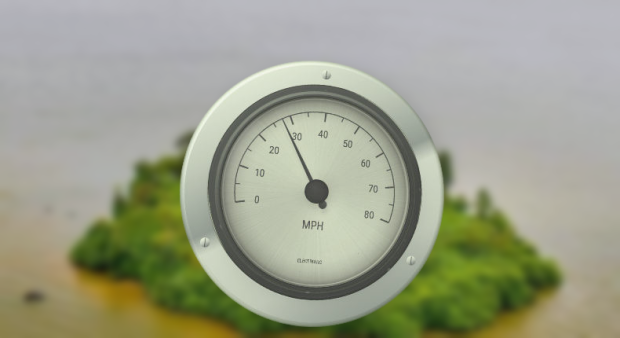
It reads 27.5 mph
